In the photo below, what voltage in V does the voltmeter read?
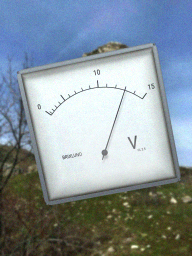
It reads 13 V
